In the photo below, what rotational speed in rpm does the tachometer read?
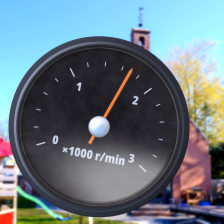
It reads 1700 rpm
